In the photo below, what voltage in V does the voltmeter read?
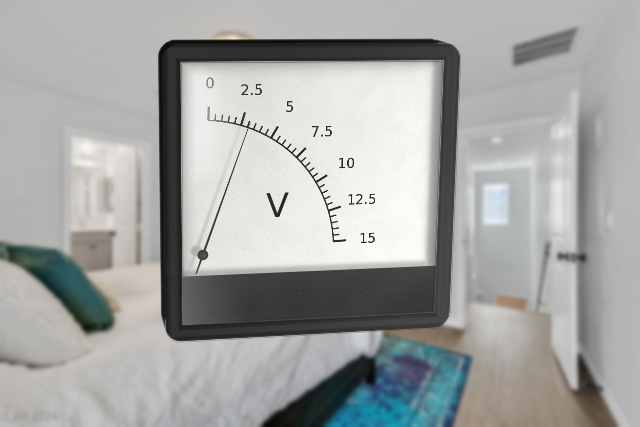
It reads 3 V
